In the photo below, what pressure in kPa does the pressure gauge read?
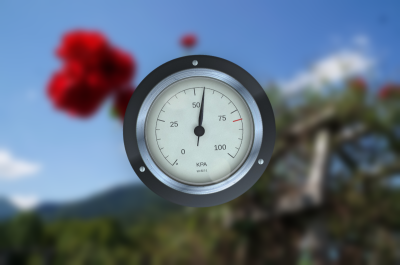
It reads 55 kPa
